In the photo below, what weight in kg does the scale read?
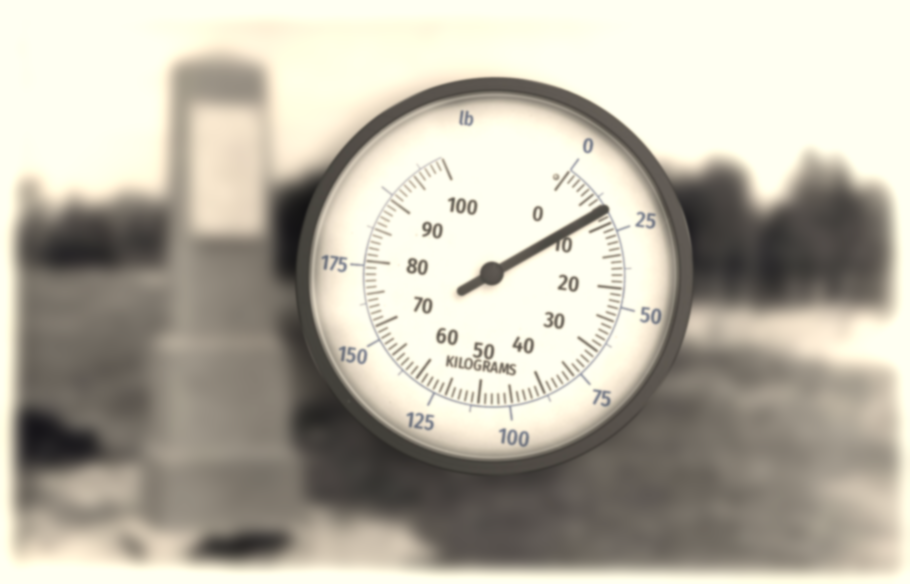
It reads 8 kg
